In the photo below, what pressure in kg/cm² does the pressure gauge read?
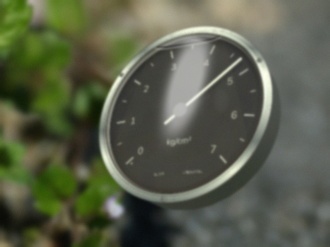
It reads 4.75 kg/cm²
